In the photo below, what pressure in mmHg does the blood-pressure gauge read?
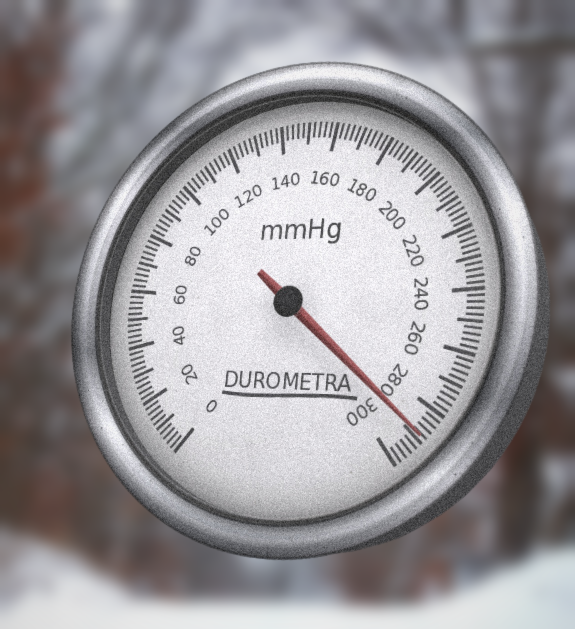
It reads 288 mmHg
